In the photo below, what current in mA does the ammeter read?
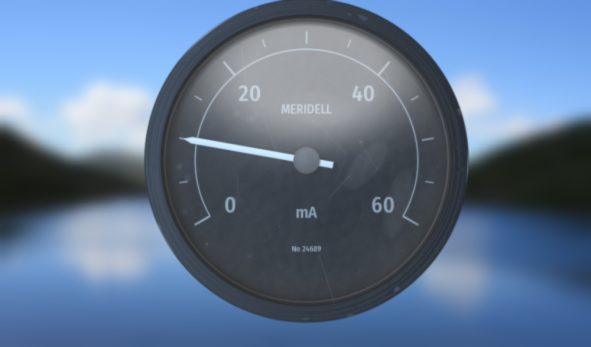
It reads 10 mA
